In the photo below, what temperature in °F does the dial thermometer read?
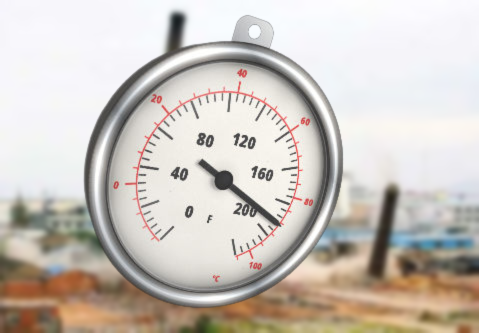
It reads 192 °F
